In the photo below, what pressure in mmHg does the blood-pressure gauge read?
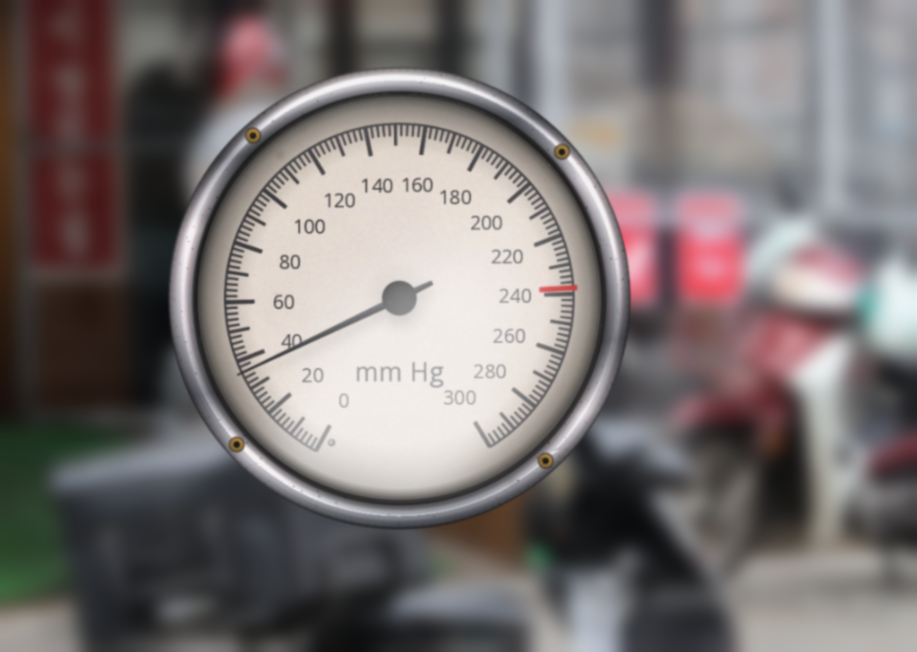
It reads 36 mmHg
